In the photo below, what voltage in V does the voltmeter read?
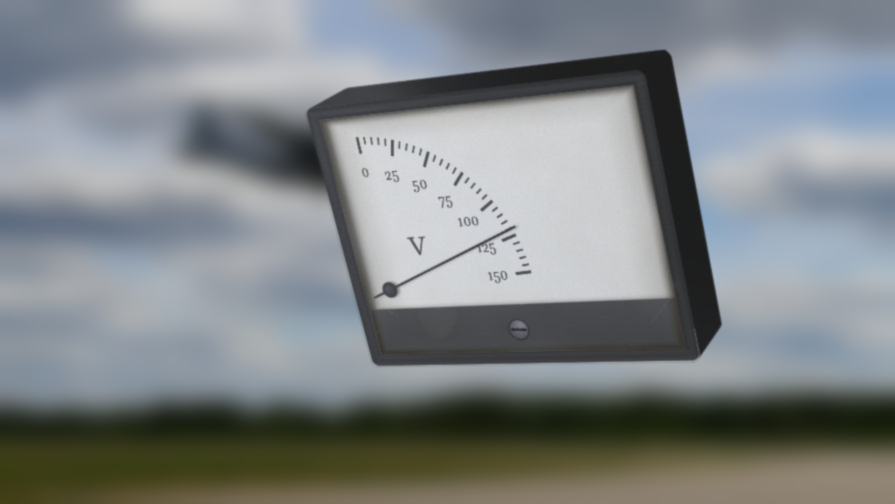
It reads 120 V
